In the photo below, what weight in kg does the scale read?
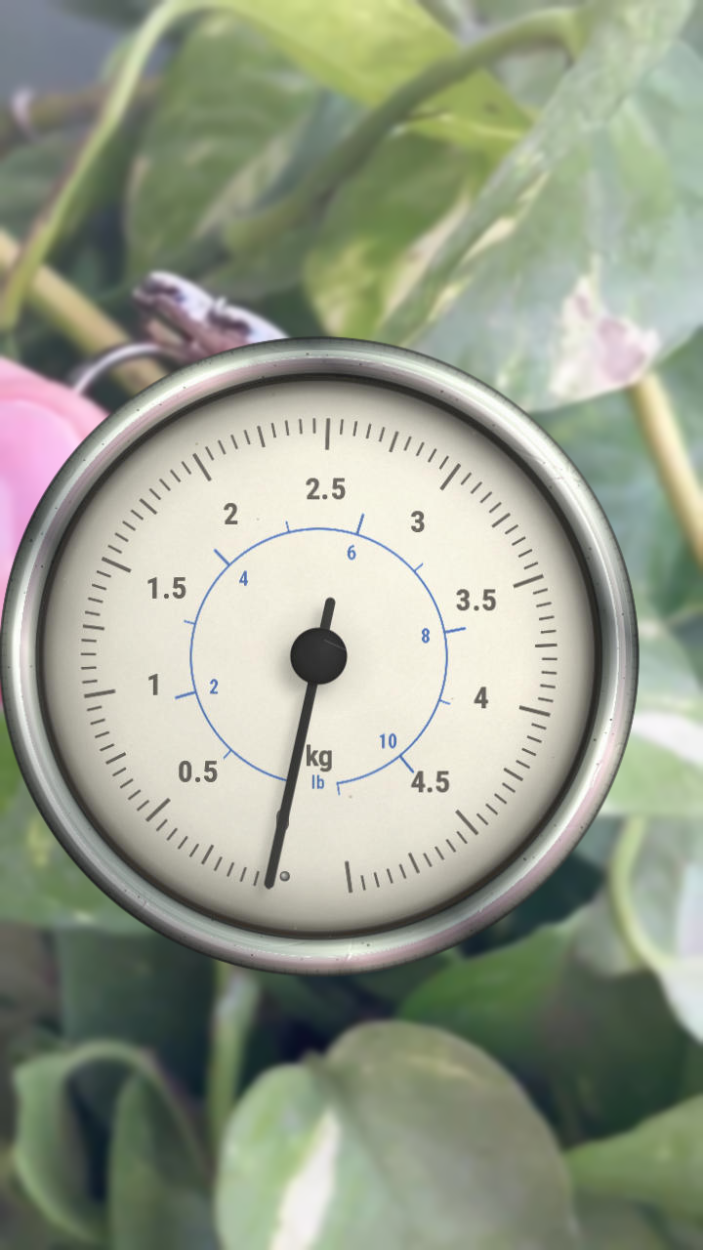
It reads 0 kg
